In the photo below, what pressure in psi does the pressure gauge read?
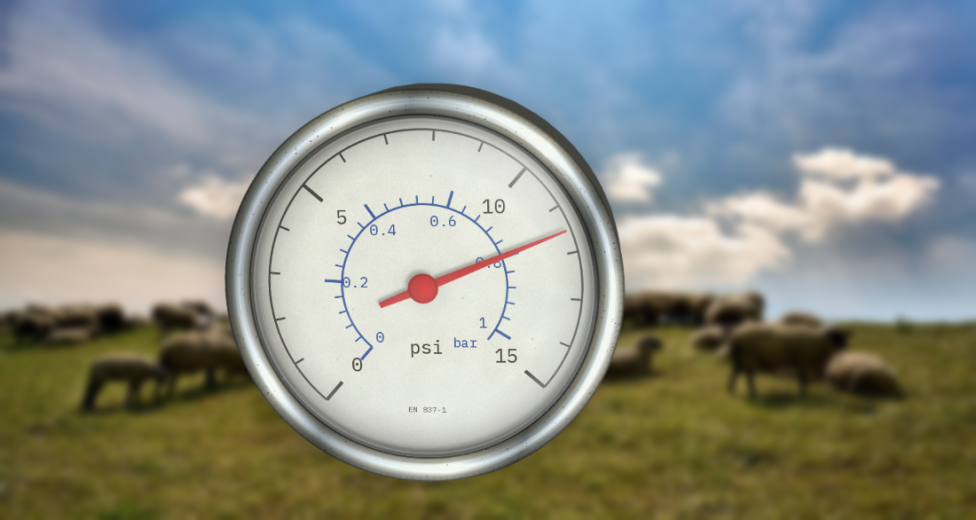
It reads 11.5 psi
